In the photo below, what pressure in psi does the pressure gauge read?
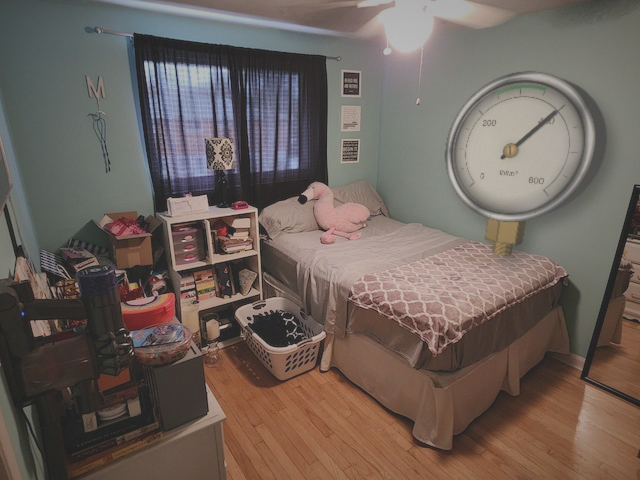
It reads 400 psi
